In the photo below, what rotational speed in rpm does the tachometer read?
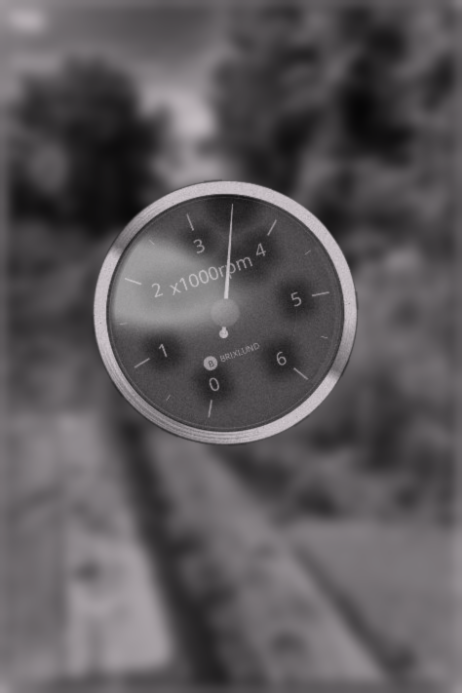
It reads 3500 rpm
